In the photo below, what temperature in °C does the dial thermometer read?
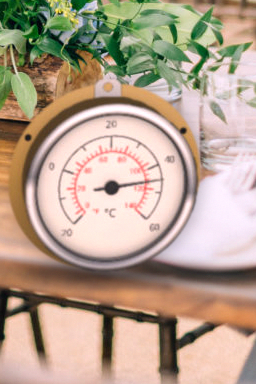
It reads 45 °C
